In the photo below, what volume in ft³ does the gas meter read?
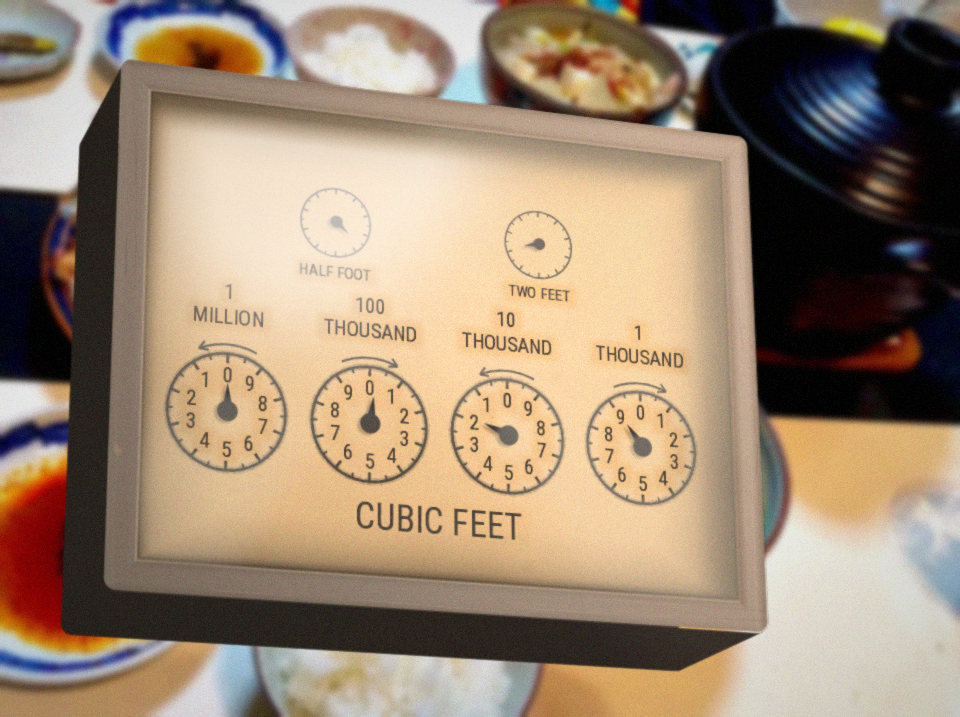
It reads 1900 ft³
